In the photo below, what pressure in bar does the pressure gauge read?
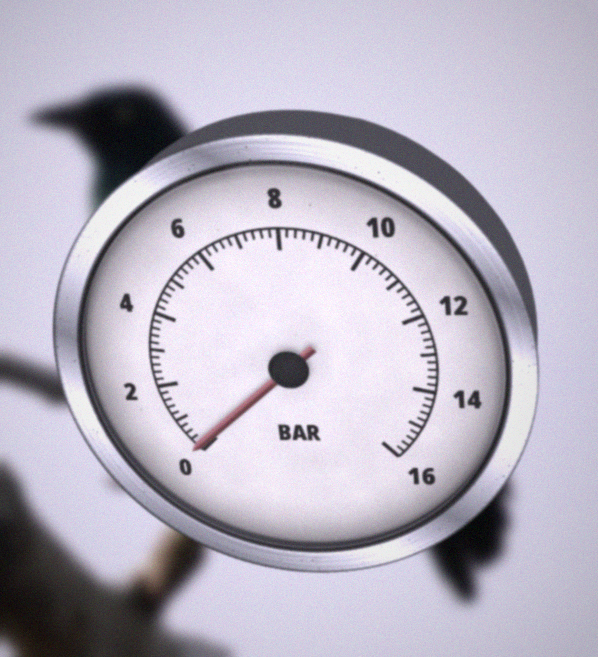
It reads 0.2 bar
